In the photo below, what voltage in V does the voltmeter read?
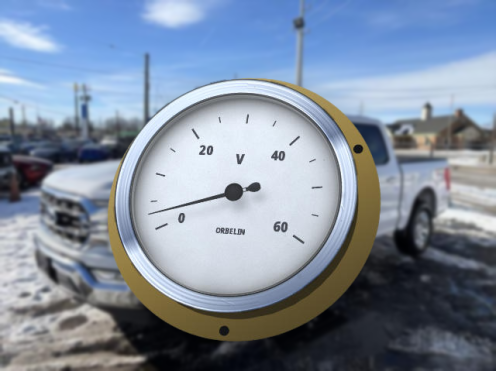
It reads 2.5 V
